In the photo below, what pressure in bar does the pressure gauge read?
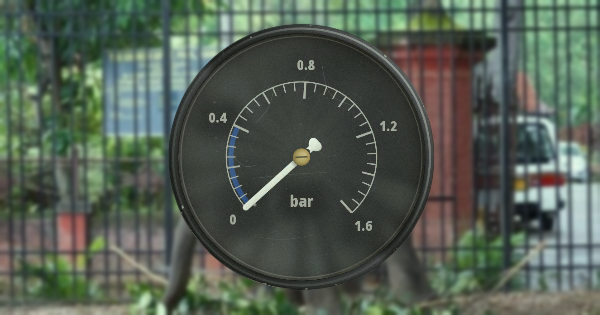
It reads 0 bar
